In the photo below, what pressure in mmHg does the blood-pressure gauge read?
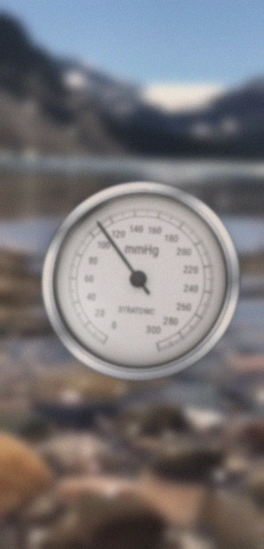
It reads 110 mmHg
